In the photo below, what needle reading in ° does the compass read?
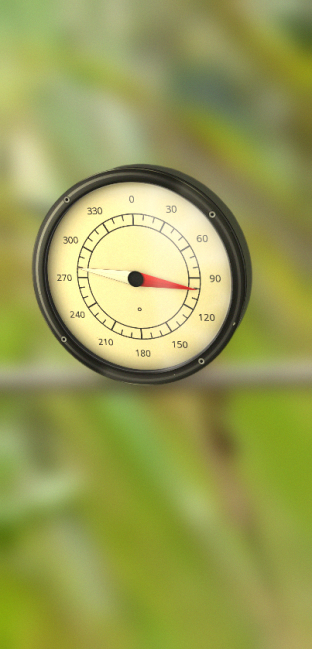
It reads 100 °
